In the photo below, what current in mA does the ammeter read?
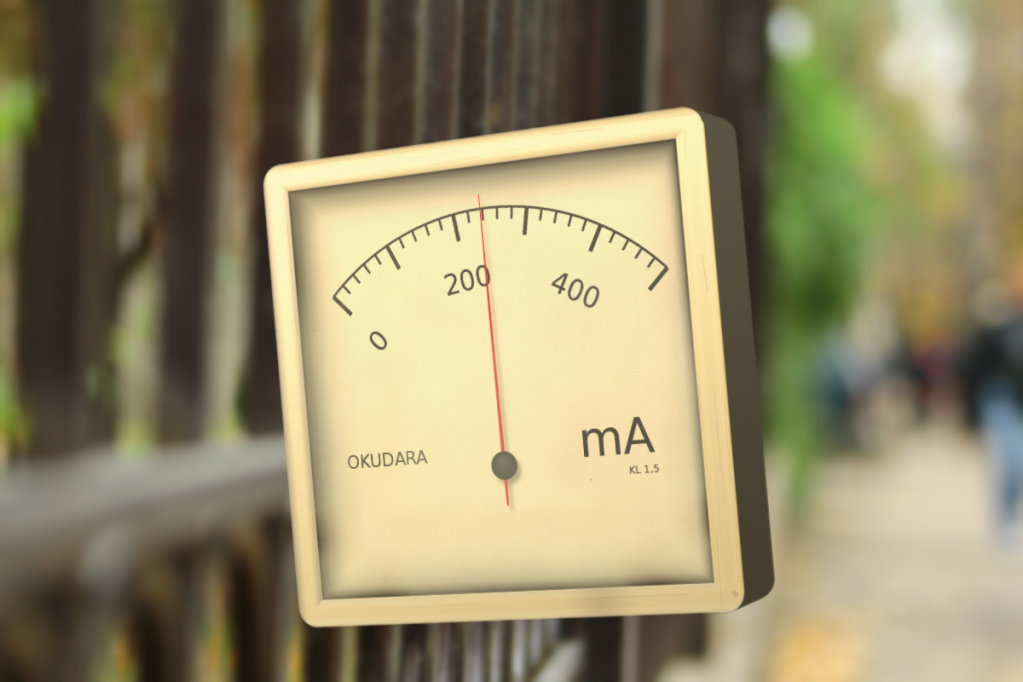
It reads 240 mA
